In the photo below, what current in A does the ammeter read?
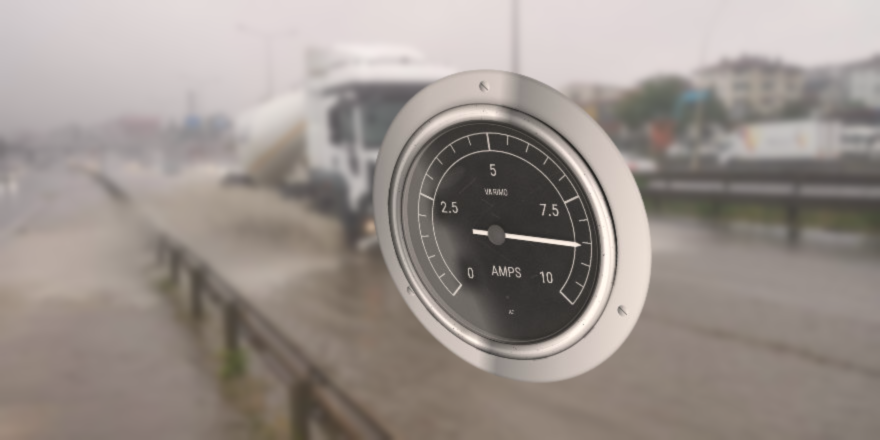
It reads 8.5 A
